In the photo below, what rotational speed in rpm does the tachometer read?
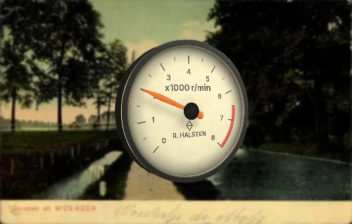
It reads 2000 rpm
